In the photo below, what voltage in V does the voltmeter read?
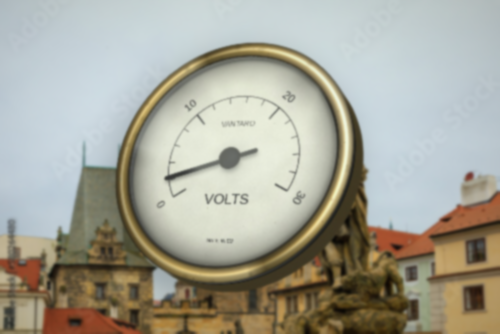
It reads 2 V
